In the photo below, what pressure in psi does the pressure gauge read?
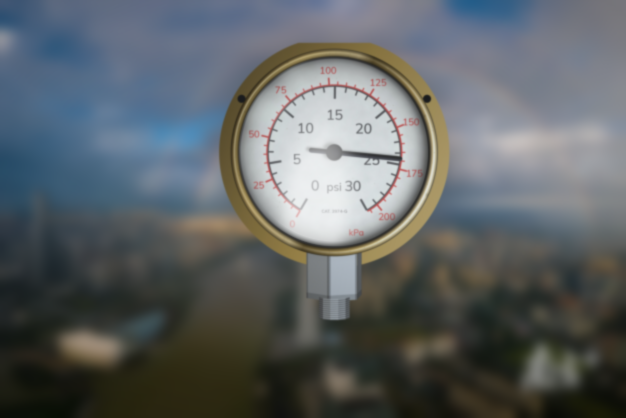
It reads 24.5 psi
